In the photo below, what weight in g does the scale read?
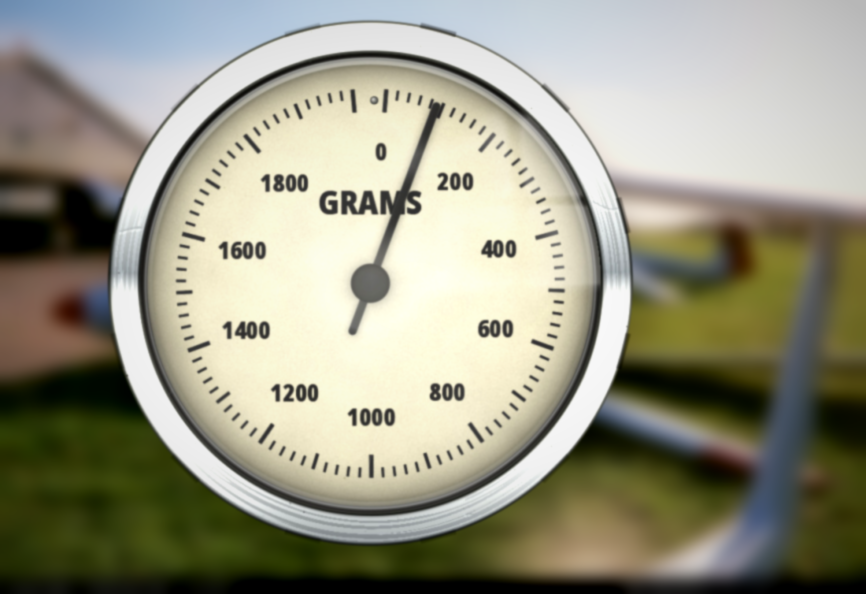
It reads 90 g
